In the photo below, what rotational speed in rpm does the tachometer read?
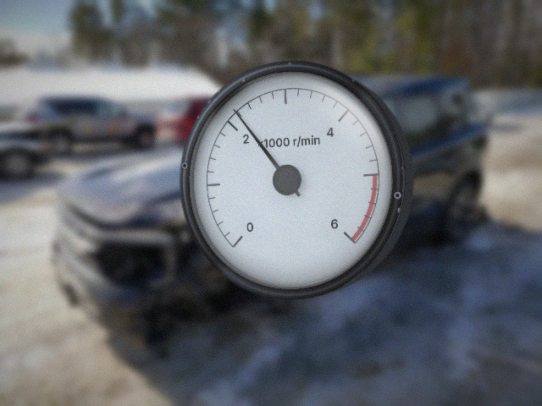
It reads 2200 rpm
